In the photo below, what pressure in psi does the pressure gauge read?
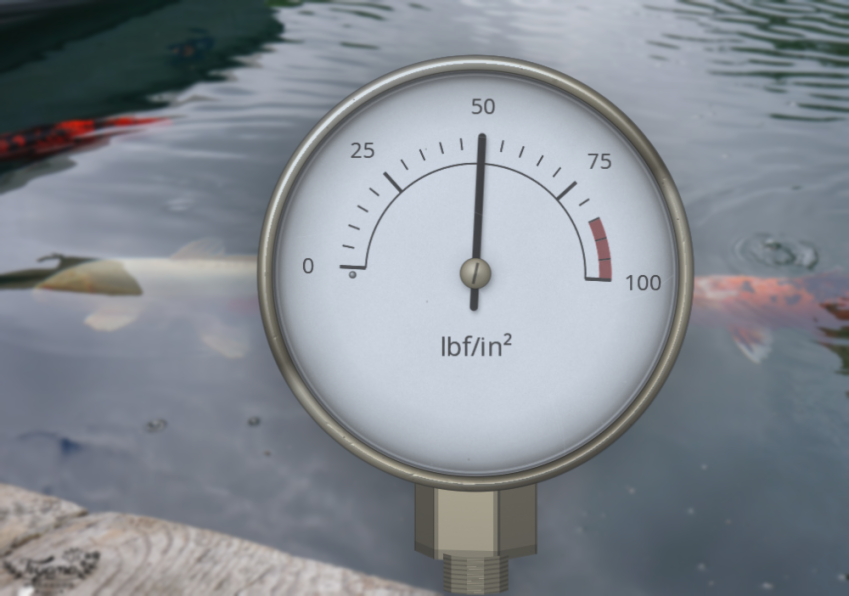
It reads 50 psi
